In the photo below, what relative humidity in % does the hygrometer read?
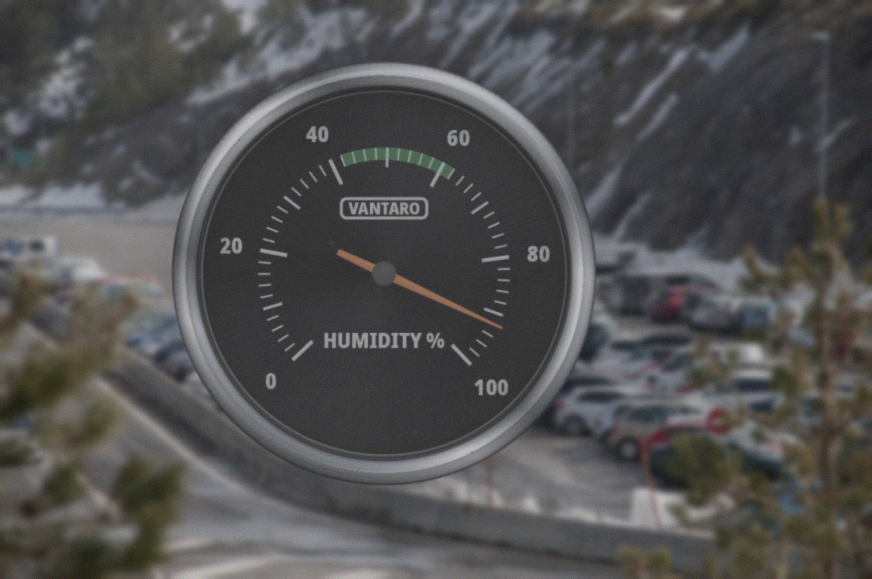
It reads 92 %
